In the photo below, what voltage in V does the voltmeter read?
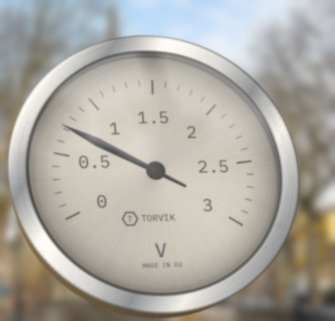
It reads 0.7 V
